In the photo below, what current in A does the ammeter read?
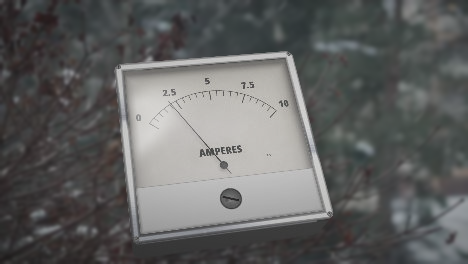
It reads 2 A
